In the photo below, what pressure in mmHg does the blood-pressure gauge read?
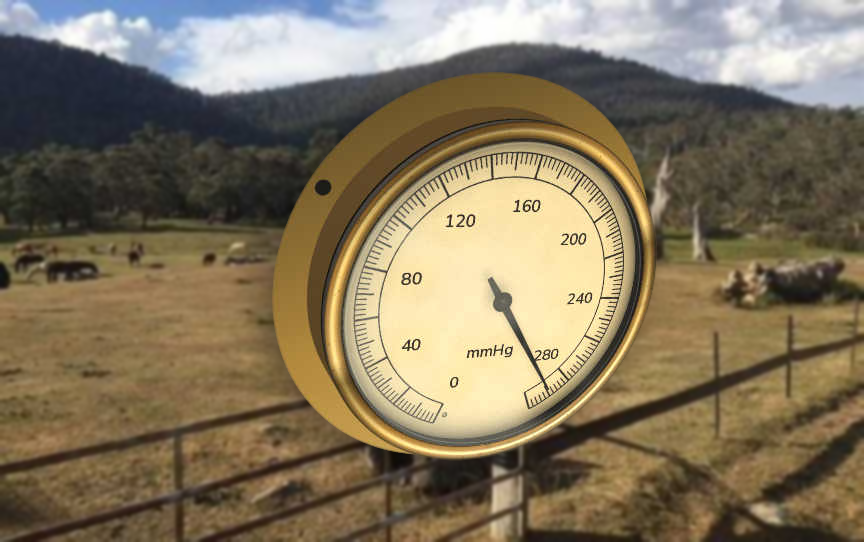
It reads 290 mmHg
